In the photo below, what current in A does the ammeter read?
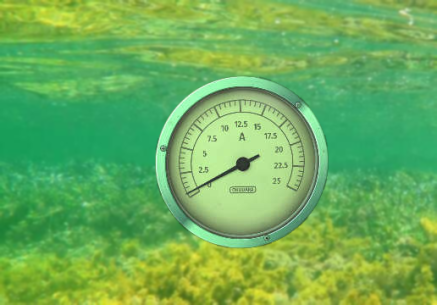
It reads 0.5 A
